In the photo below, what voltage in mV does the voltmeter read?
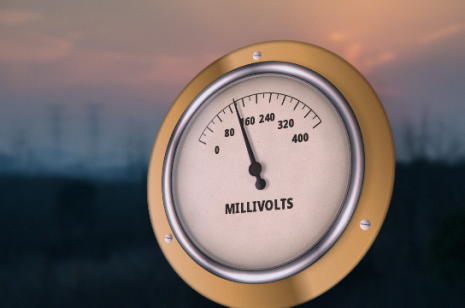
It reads 140 mV
